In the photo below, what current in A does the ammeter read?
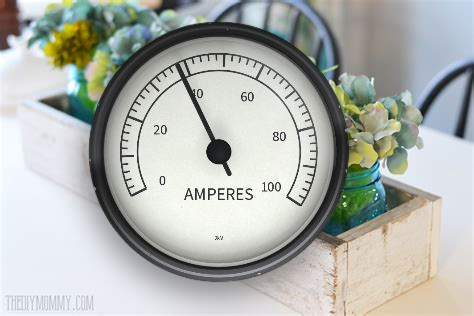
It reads 38 A
